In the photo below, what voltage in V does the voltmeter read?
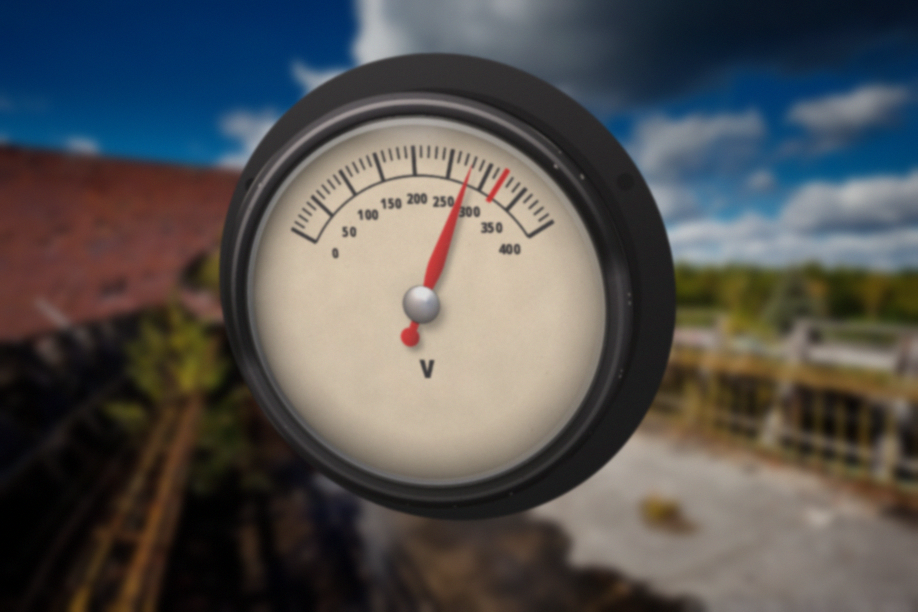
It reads 280 V
